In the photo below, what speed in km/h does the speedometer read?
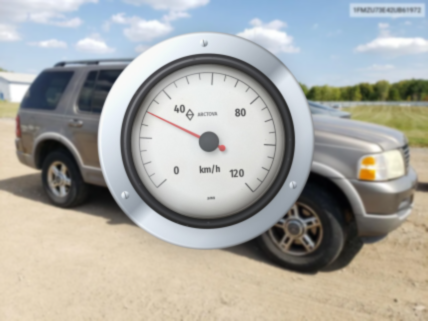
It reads 30 km/h
